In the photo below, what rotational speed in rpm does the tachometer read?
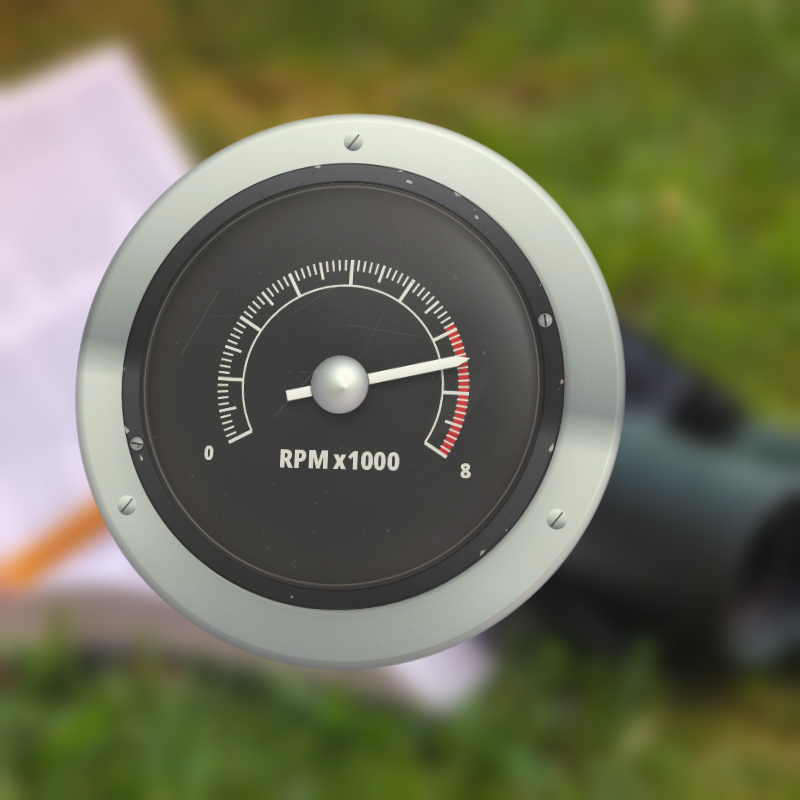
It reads 6500 rpm
